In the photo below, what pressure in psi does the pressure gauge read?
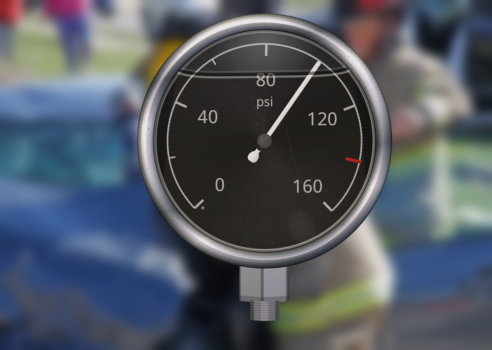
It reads 100 psi
